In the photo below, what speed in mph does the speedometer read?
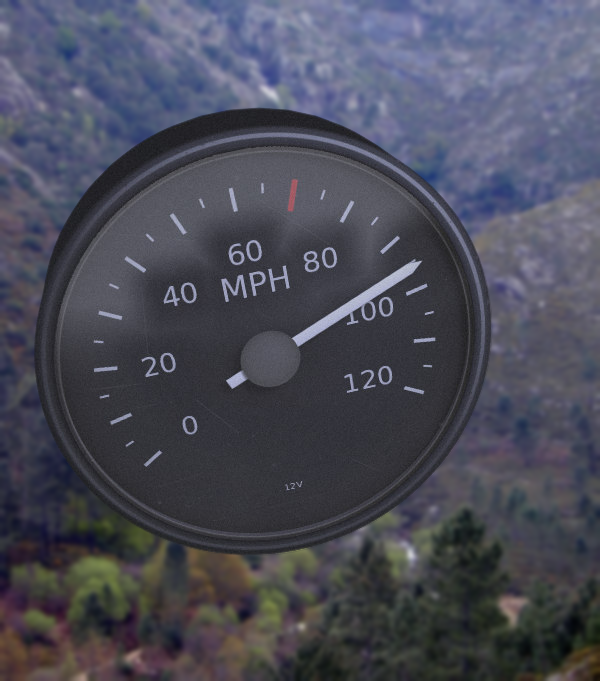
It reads 95 mph
